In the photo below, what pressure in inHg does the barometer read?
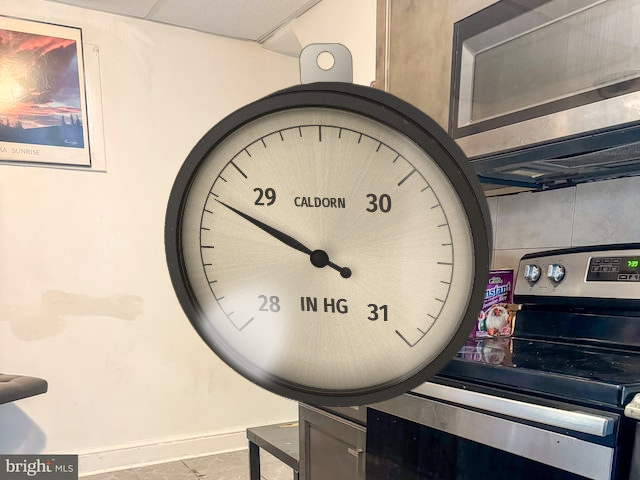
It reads 28.8 inHg
